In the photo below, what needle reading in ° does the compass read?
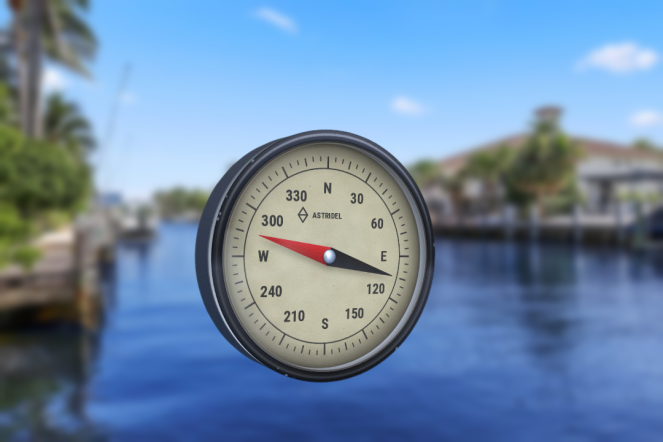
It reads 285 °
